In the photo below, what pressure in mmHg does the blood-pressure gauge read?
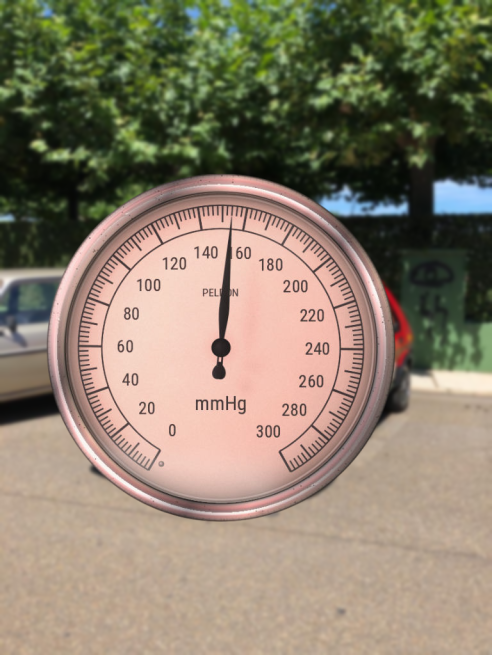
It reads 154 mmHg
